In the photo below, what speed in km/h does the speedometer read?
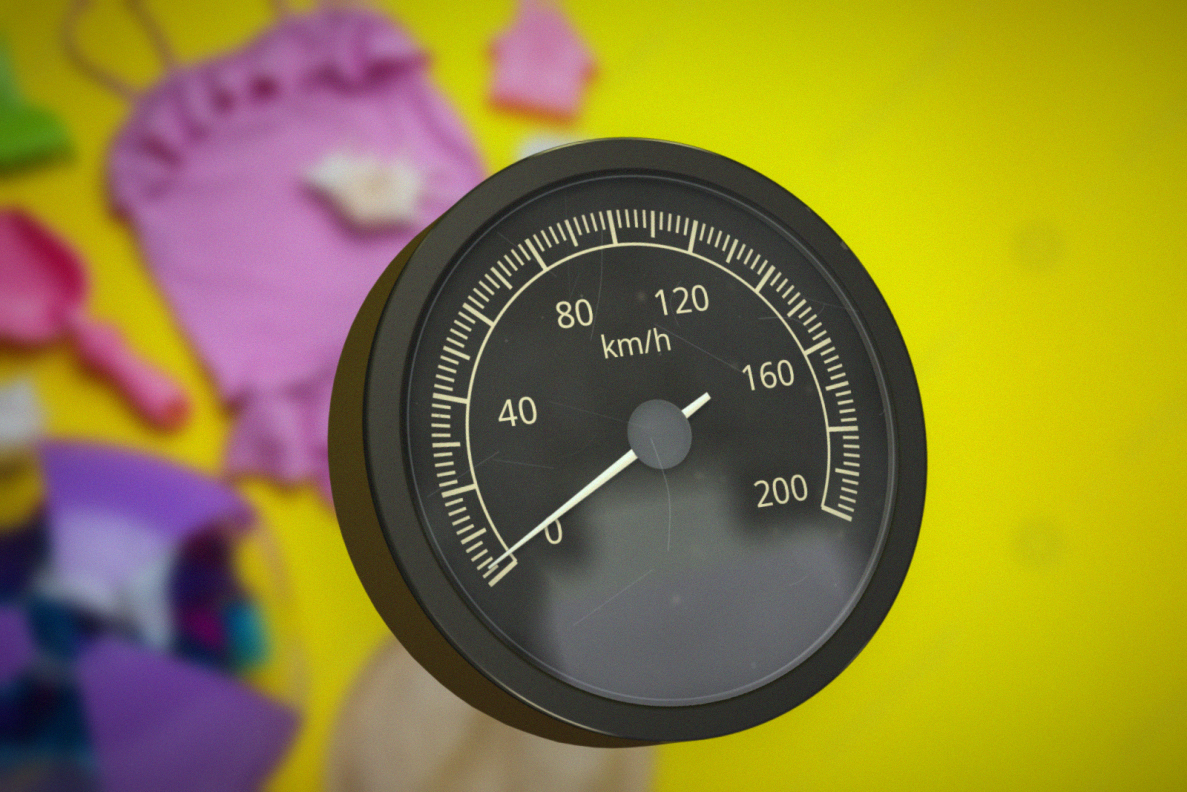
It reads 3 km/h
